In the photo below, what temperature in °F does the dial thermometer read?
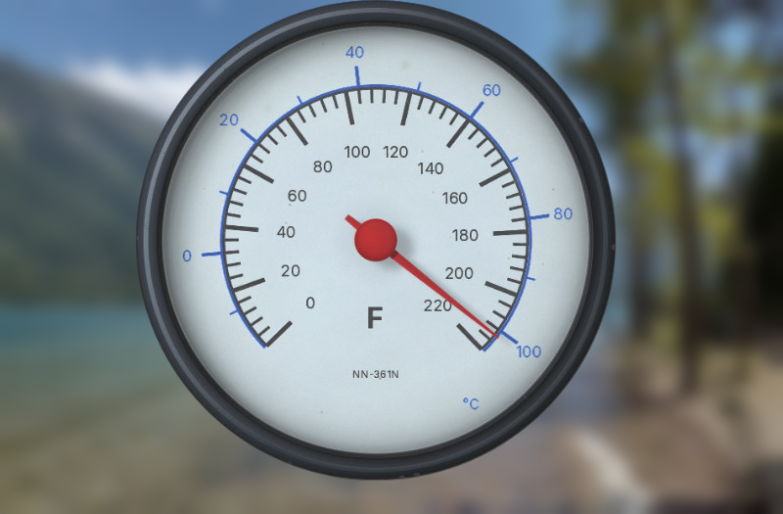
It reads 214 °F
